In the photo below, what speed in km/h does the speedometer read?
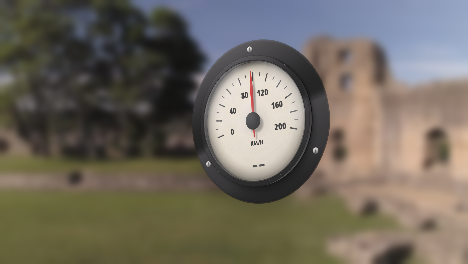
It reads 100 km/h
